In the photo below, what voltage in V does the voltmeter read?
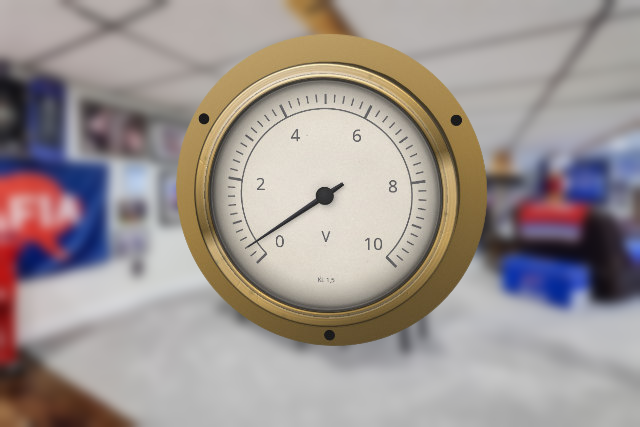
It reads 0.4 V
